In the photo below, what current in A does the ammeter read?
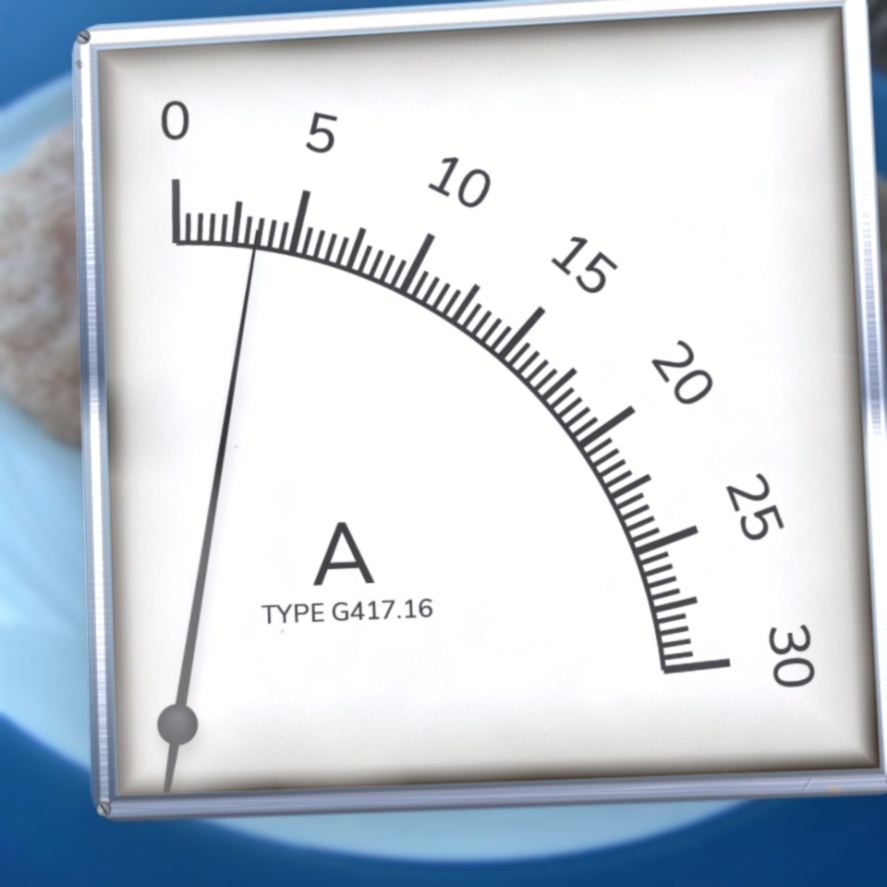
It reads 3.5 A
